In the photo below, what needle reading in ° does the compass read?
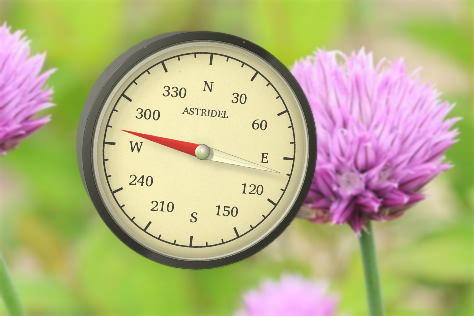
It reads 280 °
